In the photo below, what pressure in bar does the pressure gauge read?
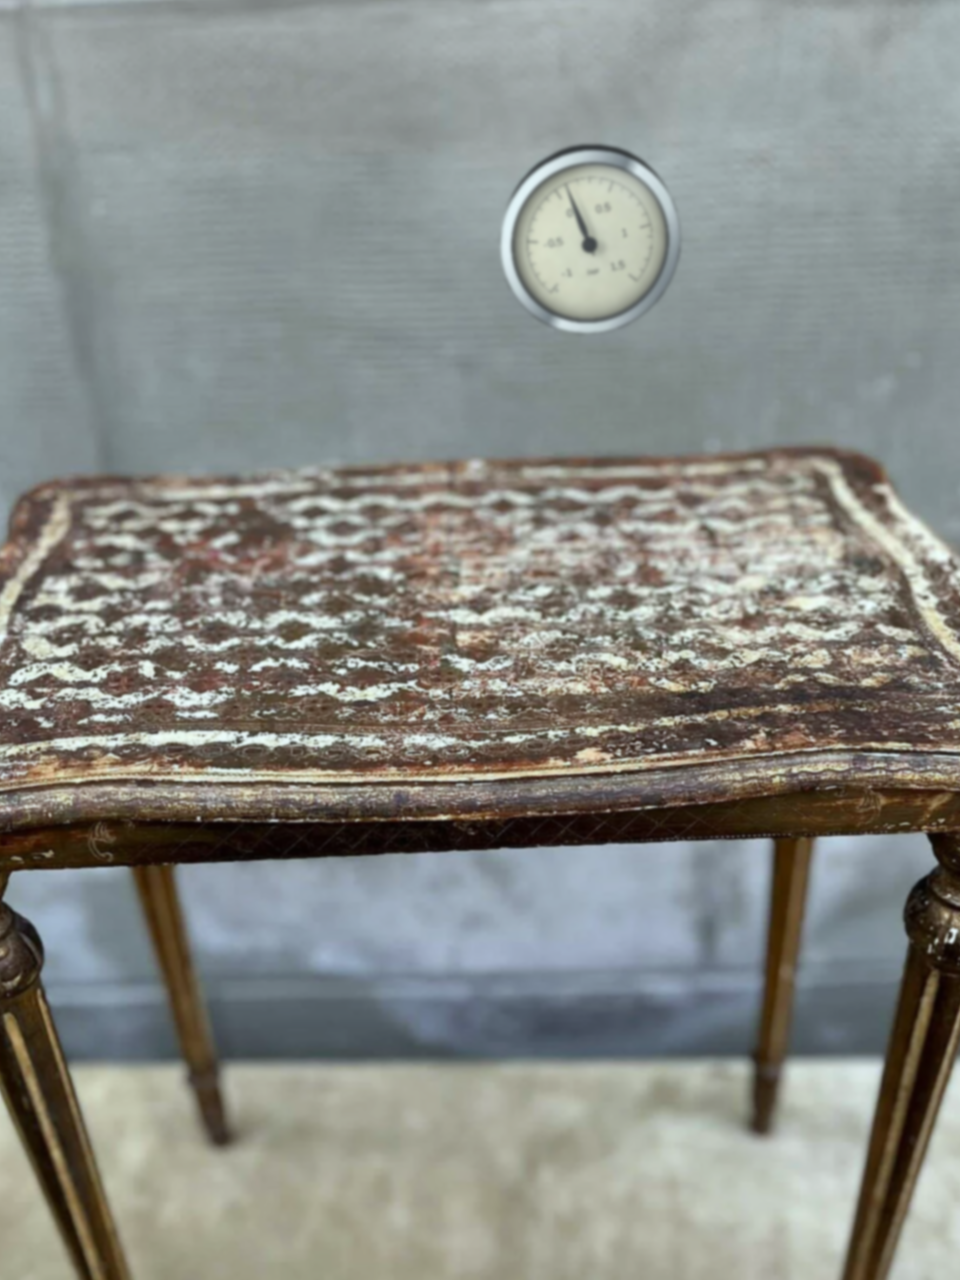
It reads 0.1 bar
